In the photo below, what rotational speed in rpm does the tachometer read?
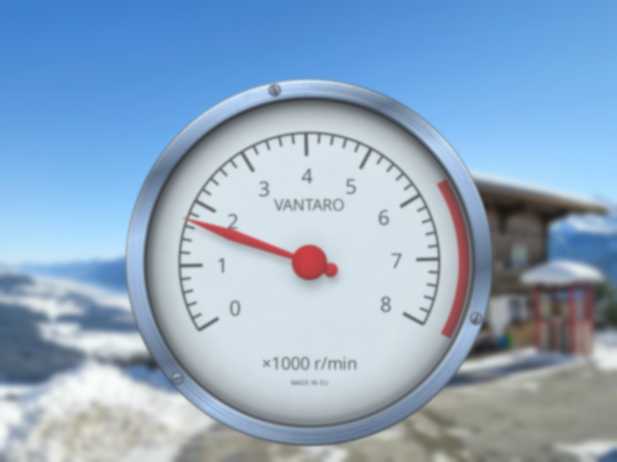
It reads 1700 rpm
